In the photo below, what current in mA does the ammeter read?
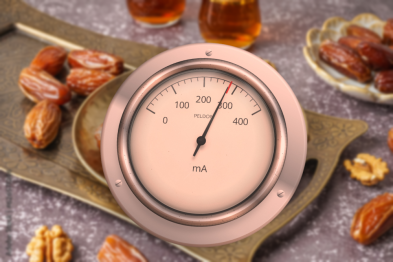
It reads 280 mA
